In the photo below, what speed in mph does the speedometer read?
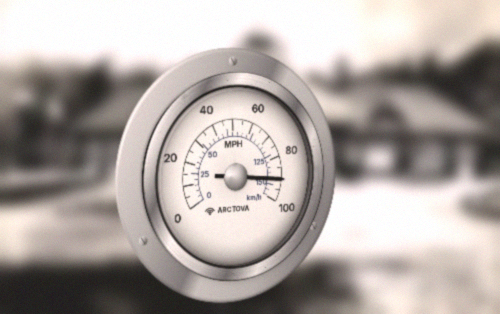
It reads 90 mph
